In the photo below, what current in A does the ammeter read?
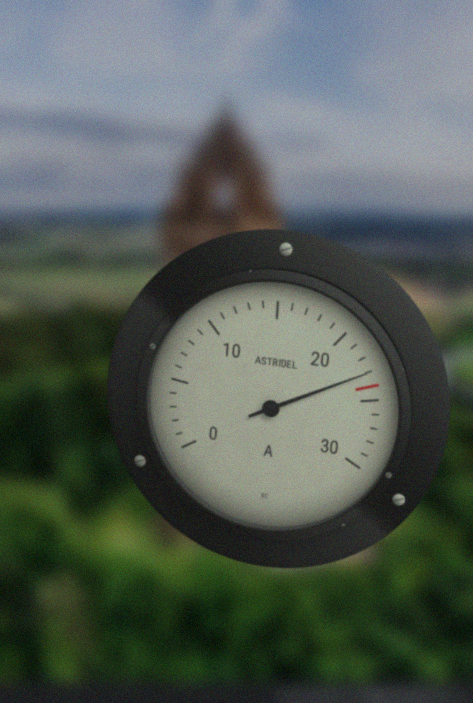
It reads 23 A
